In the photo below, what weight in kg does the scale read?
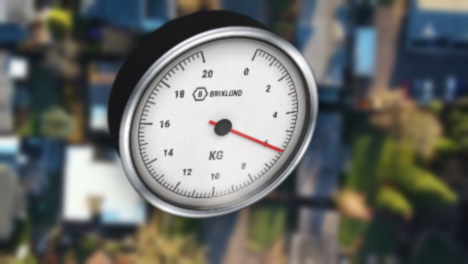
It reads 6 kg
